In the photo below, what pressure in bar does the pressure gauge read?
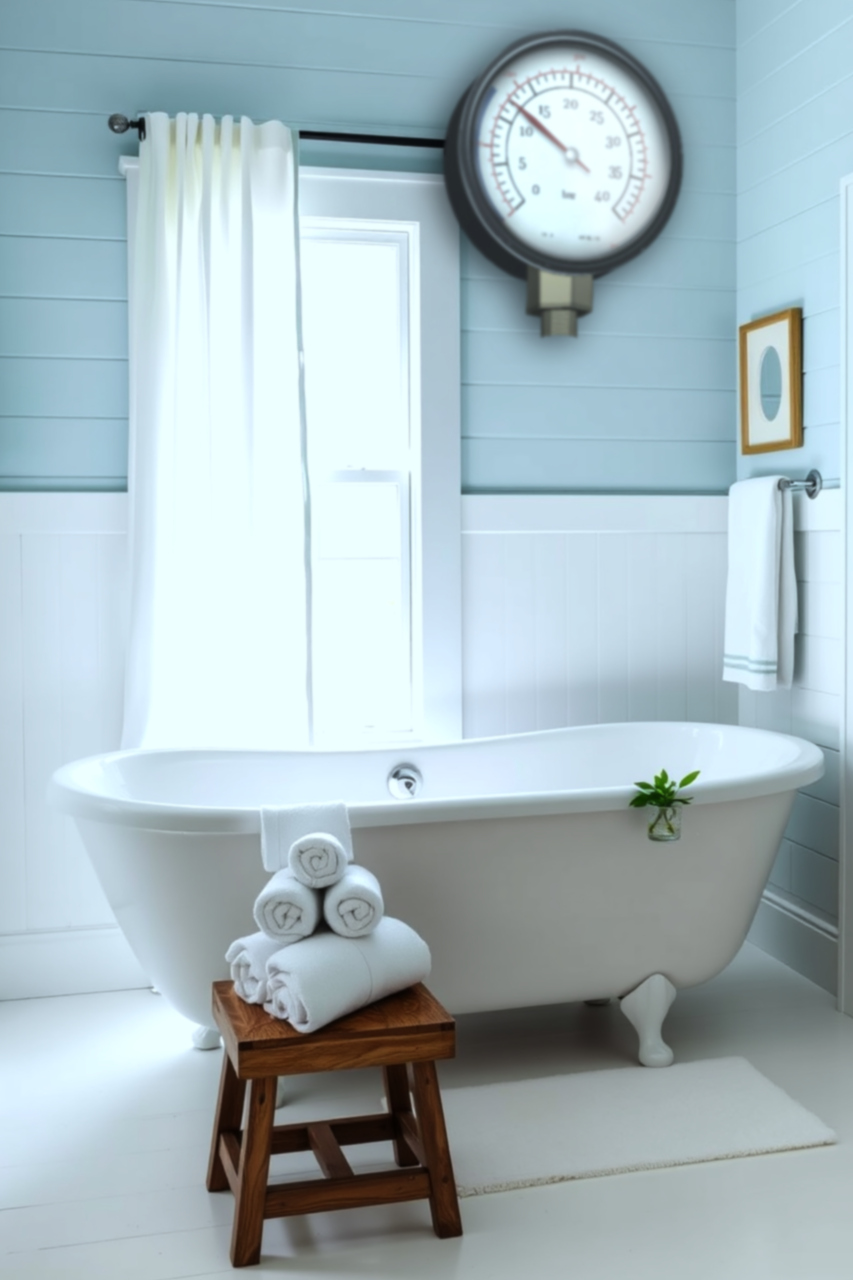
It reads 12 bar
